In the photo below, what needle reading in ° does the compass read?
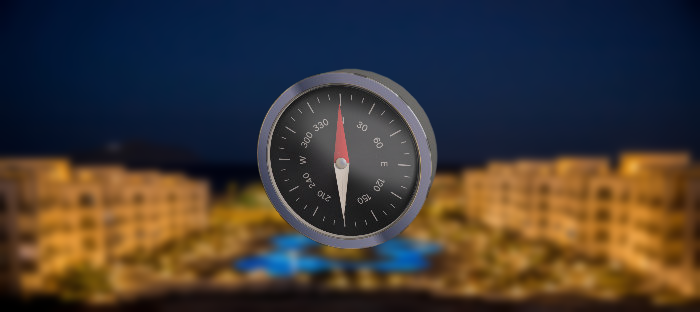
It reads 0 °
